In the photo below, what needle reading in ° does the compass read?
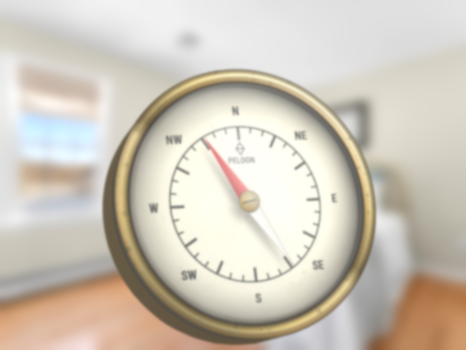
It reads 330 °
